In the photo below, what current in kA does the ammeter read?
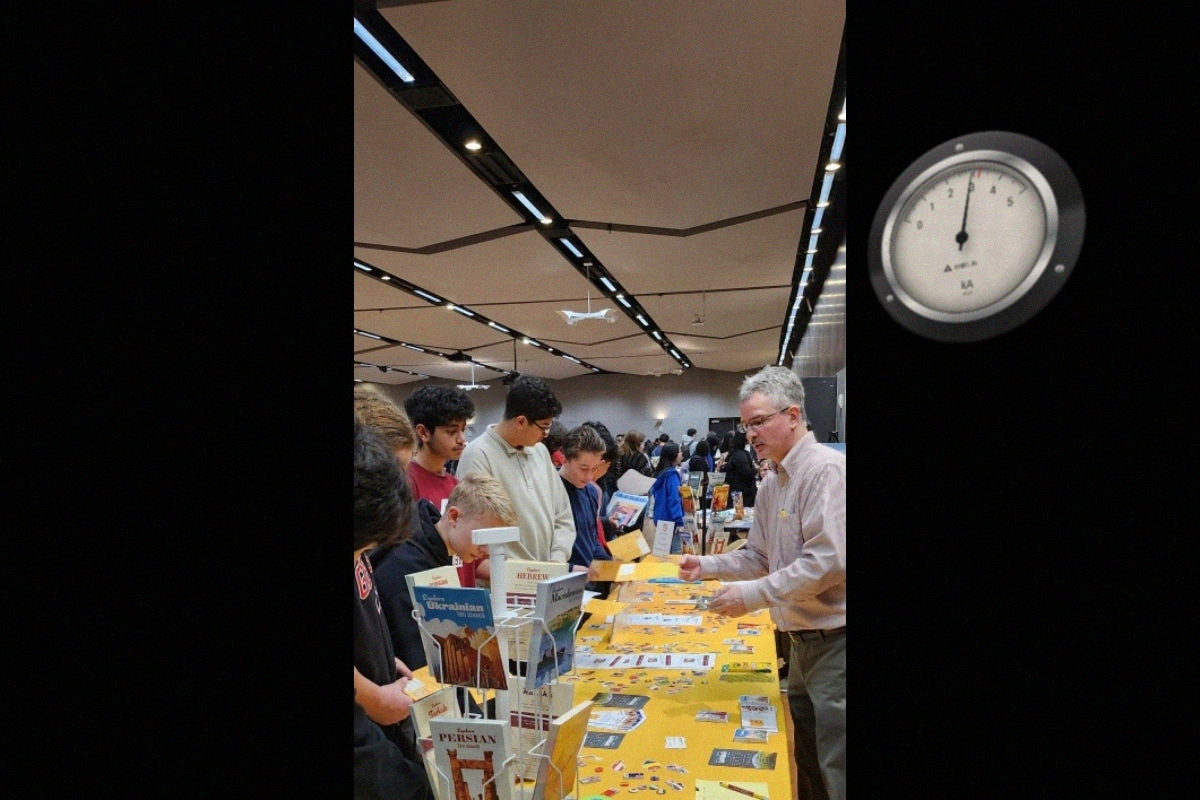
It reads 3 kA
